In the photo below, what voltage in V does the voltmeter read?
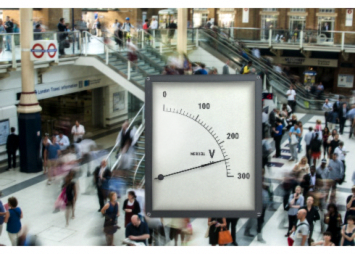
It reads 250 V
